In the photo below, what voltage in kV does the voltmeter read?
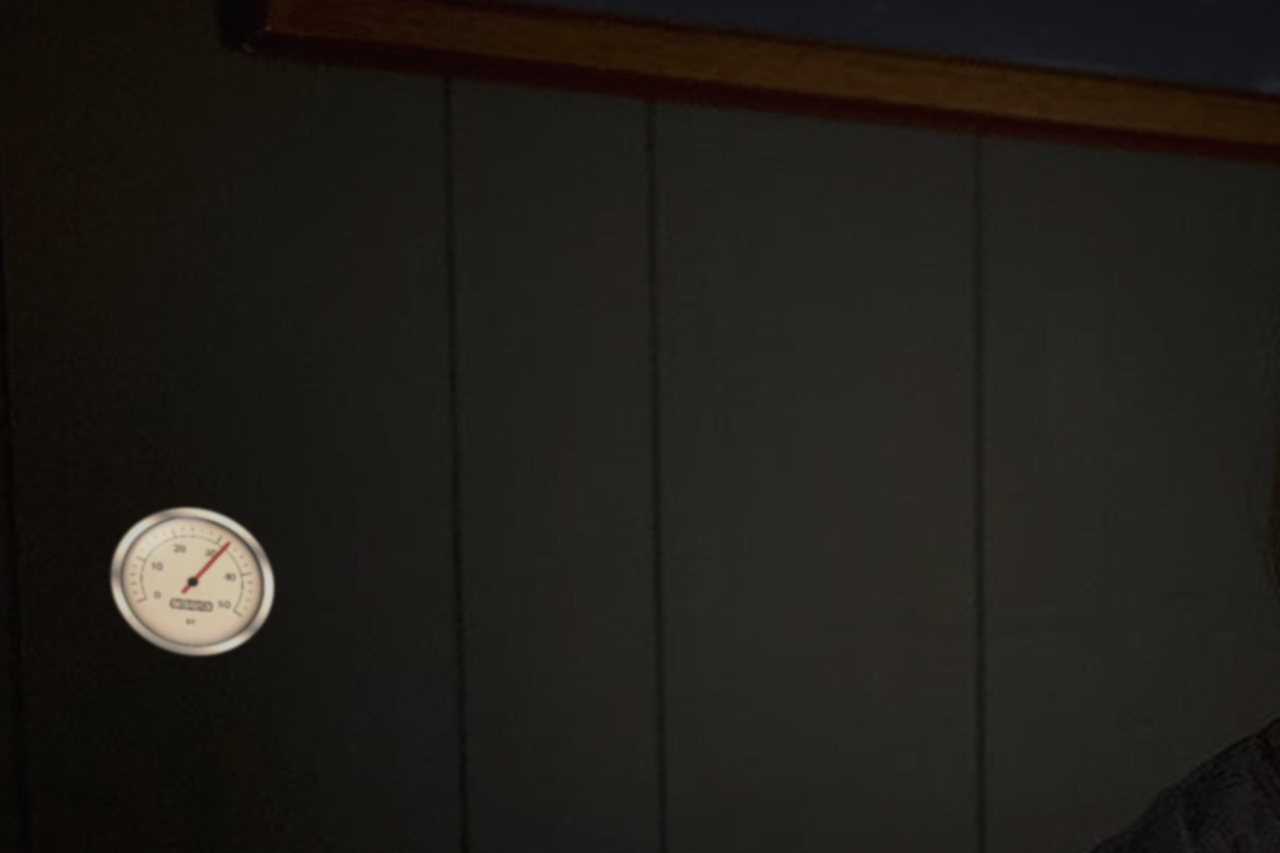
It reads 32 kV
